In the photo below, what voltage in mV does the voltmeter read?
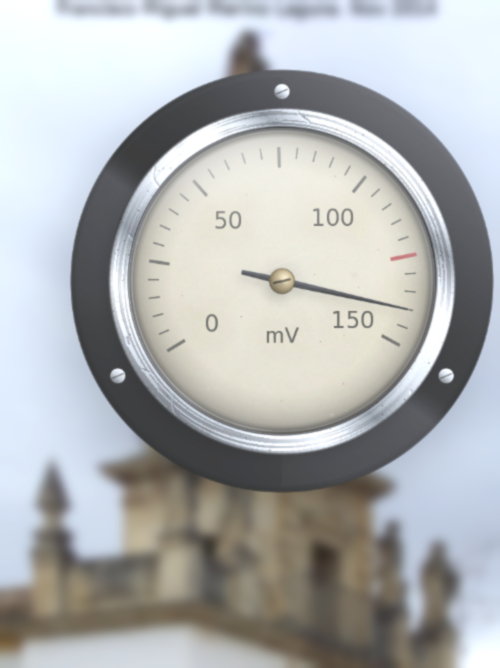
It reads 140 mV
